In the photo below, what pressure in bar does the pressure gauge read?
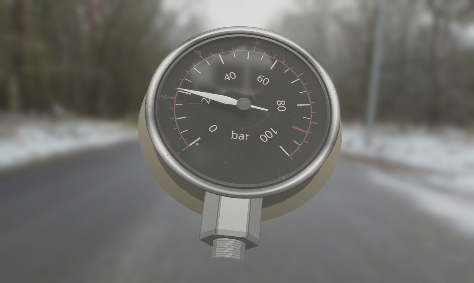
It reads 20 bar
